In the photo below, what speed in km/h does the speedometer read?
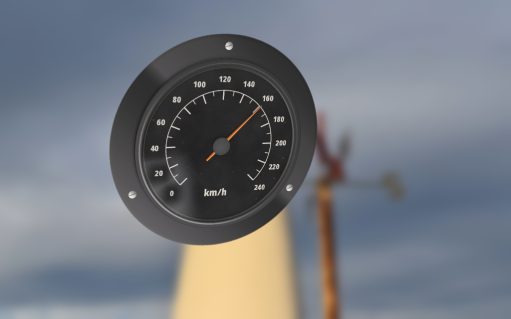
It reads 160 km/h
